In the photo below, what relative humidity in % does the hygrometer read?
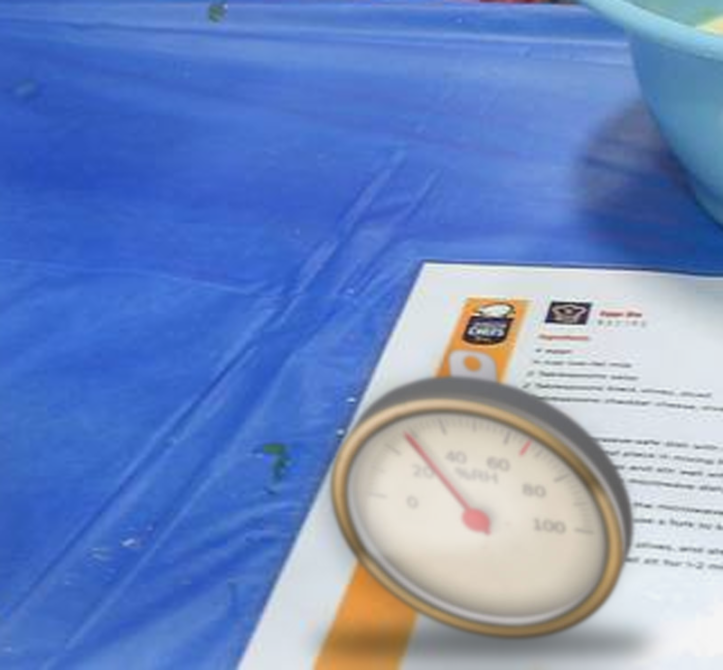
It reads 30 %
